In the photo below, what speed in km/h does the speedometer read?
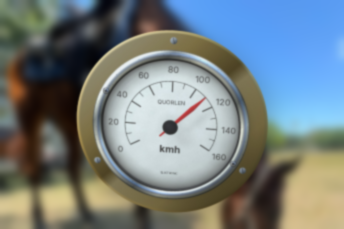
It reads 110 km/h
